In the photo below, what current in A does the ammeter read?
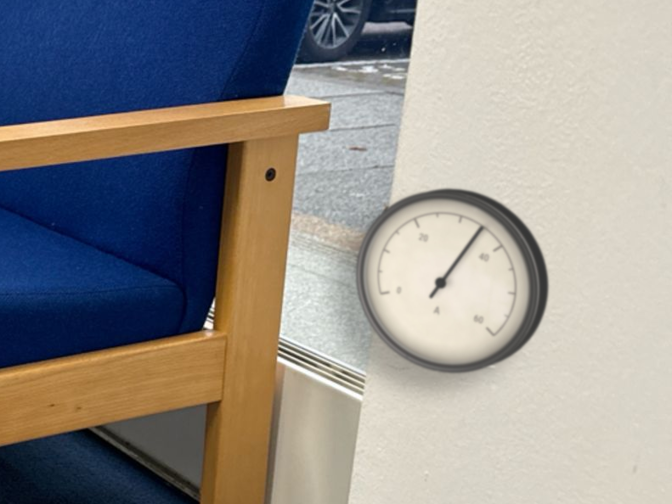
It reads 35 A
